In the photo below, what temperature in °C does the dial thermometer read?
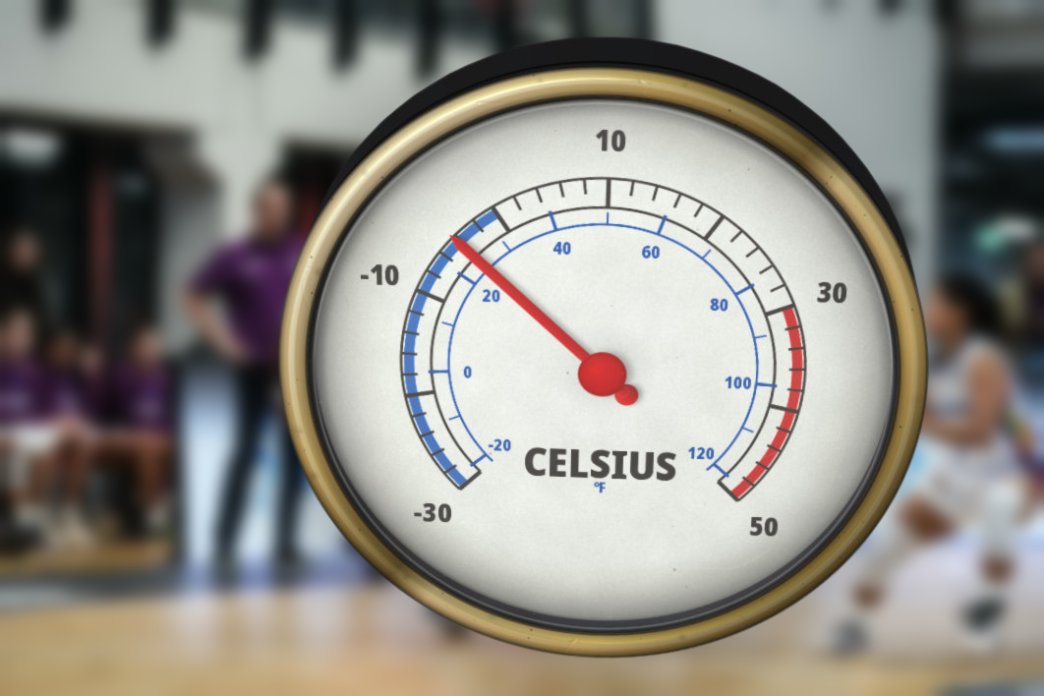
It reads -4 °C
